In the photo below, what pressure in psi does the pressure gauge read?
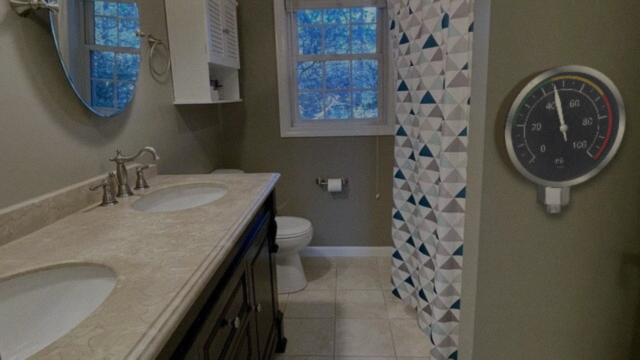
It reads 45 psi
